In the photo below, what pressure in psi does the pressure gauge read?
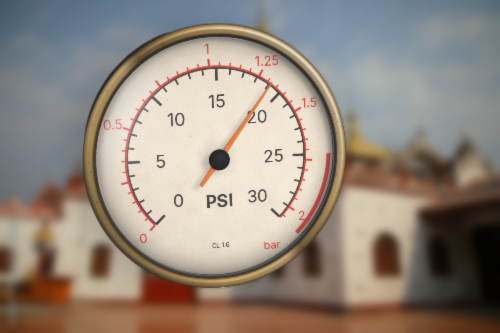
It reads 19 psi
